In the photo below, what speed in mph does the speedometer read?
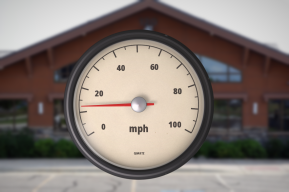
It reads 12.5 mph
